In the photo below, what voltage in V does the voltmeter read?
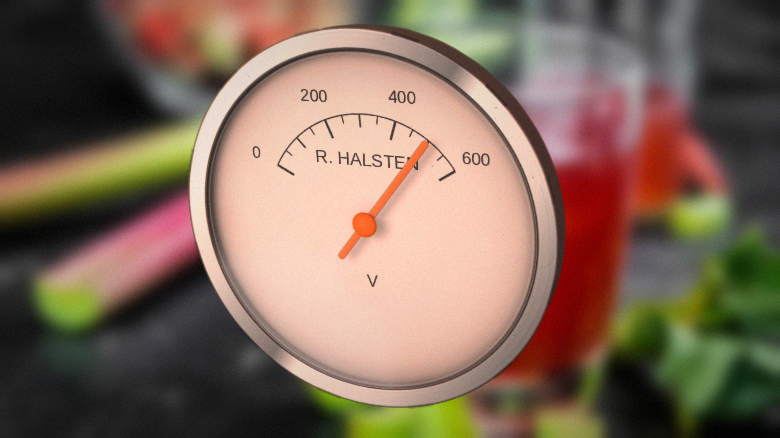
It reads 500 V
